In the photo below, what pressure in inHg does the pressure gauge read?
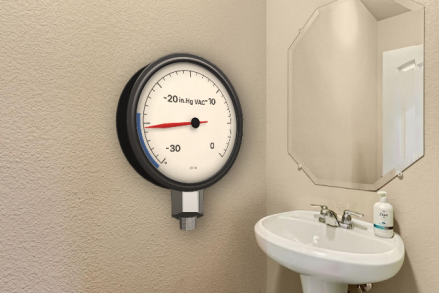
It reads -25.5 inHg
